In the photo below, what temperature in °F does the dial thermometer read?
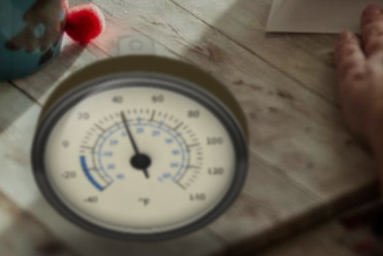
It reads 40 °F
